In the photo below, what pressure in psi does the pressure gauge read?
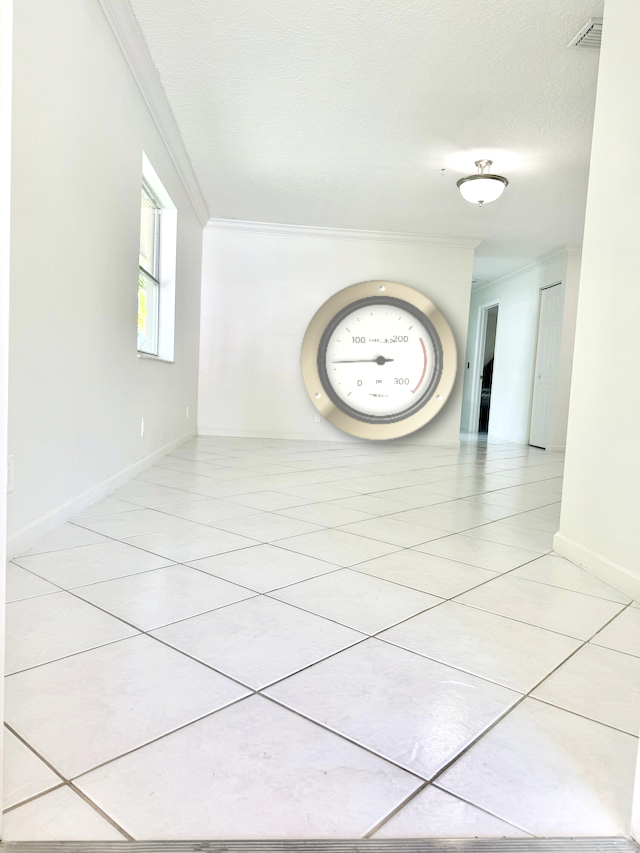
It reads 50 psi
